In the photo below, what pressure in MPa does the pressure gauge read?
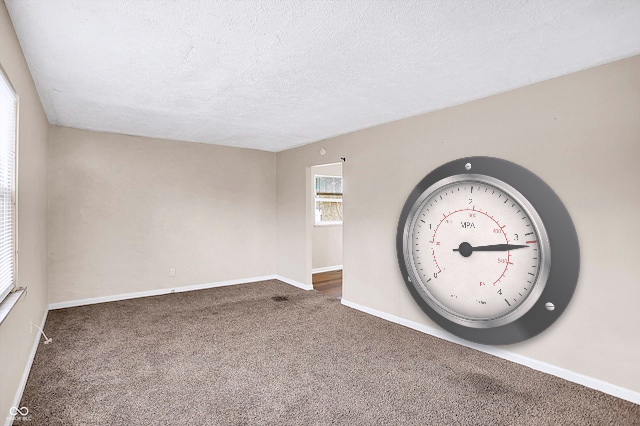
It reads 3.15 MPa
